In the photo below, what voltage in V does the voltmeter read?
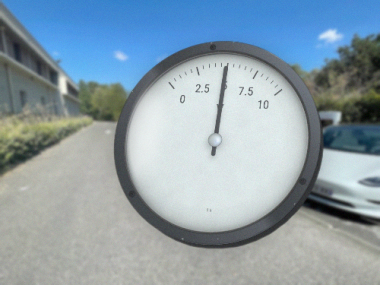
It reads 5 V
